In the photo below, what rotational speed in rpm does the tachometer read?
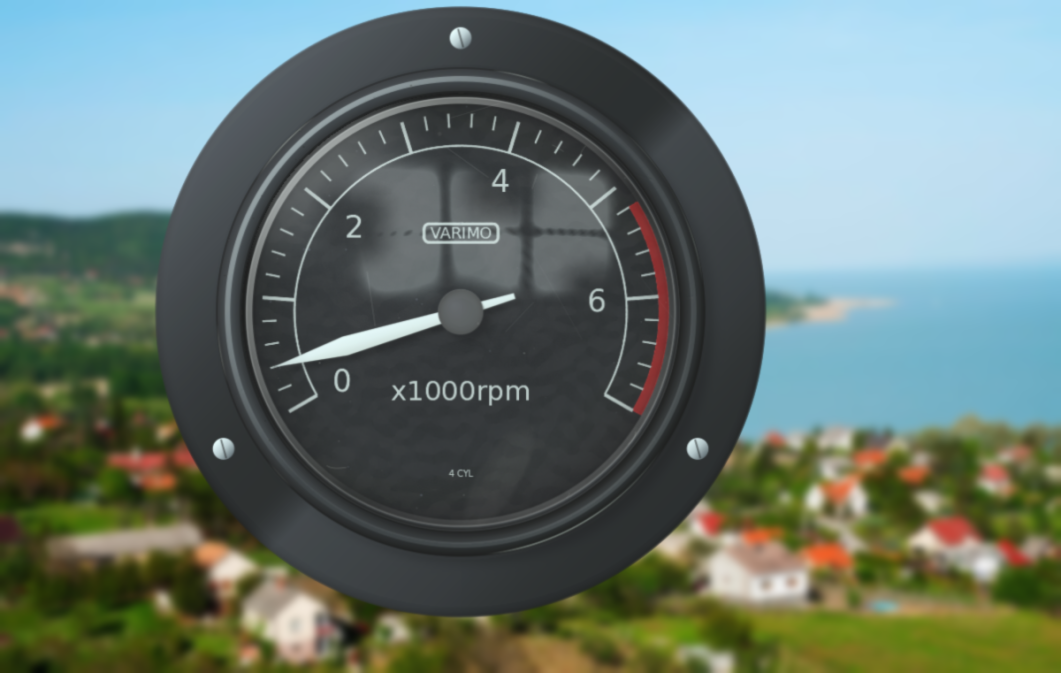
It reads 400 rpm
